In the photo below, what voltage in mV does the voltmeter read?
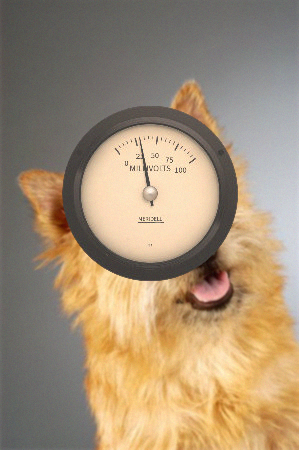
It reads 30 mV
